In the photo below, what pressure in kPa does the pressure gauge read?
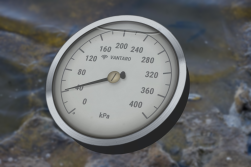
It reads 40 kPa
